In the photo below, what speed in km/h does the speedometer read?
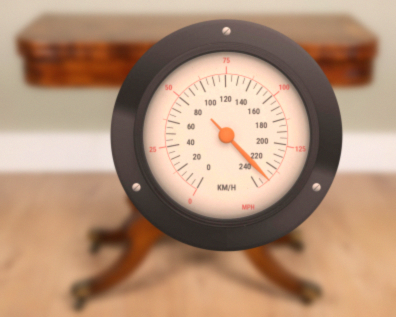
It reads 230 km/h
